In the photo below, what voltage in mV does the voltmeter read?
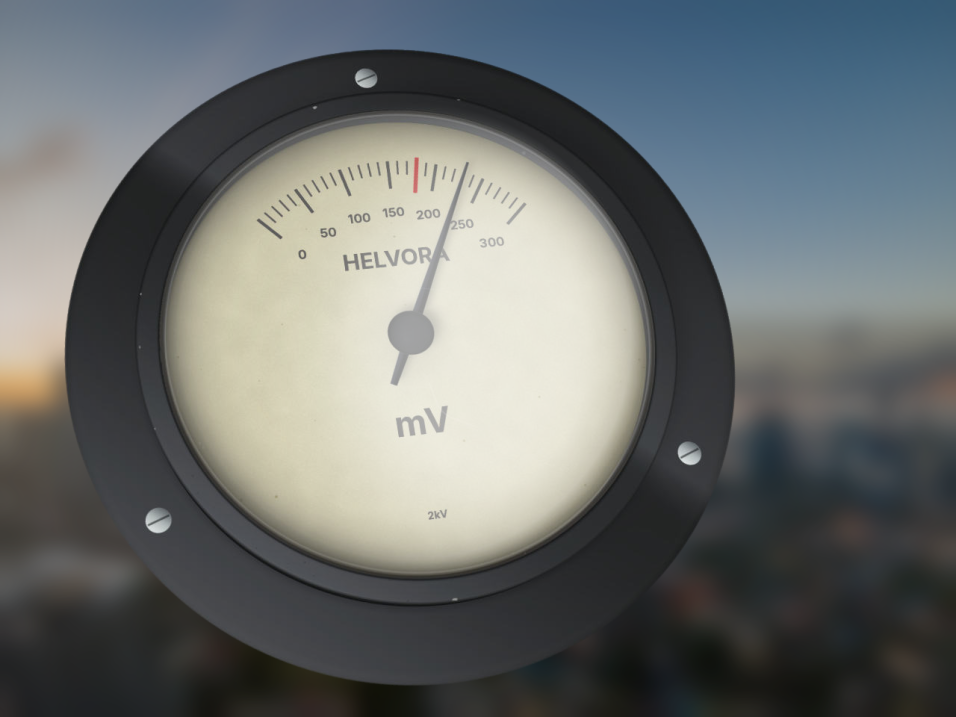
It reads 230 mV
